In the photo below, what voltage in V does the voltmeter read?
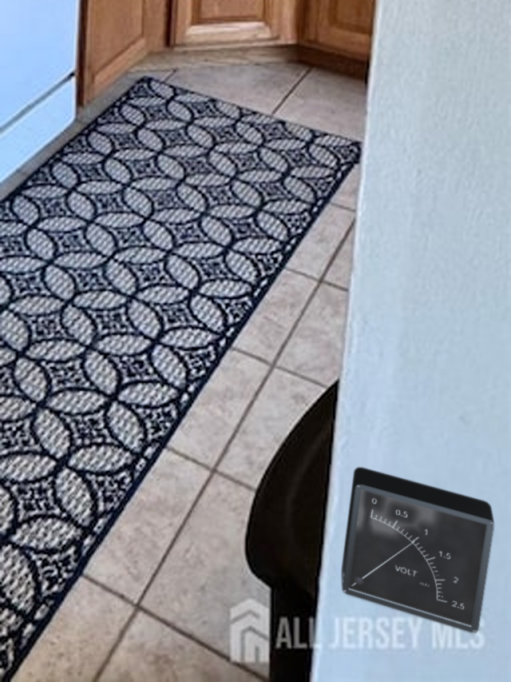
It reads 1 V
